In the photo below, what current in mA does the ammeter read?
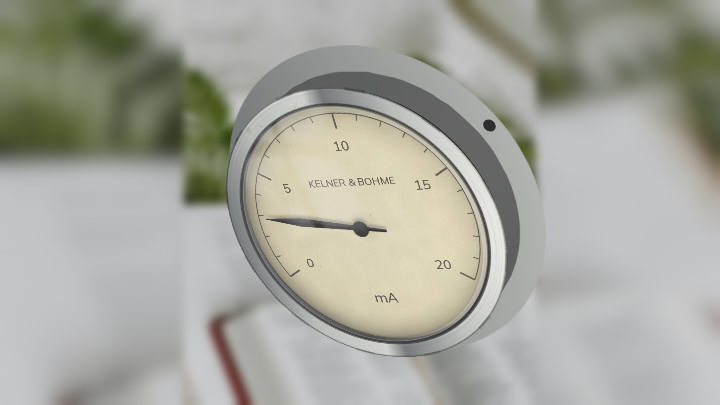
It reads 3 mA
